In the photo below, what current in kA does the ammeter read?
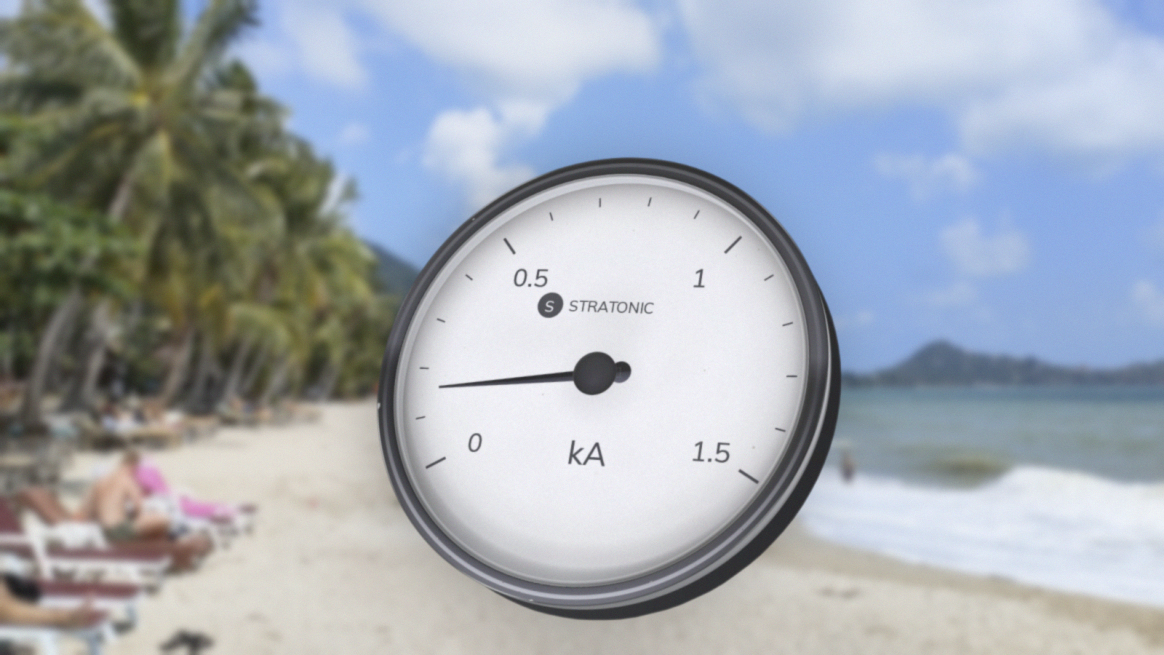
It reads 0.15 kA
